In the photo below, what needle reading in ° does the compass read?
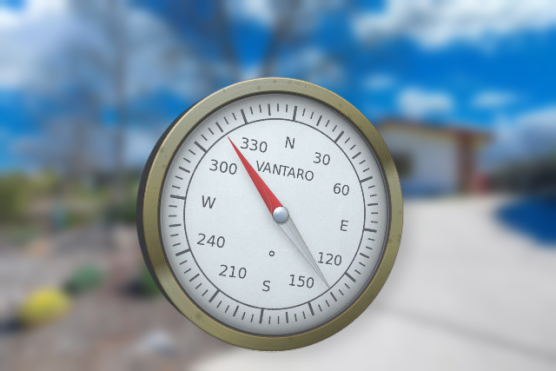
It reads 315 °
